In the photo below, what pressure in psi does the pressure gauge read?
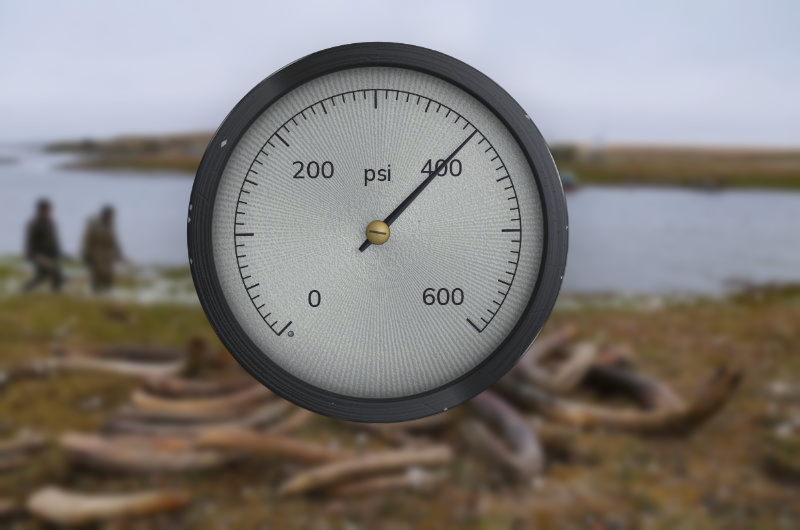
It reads 400 psi
